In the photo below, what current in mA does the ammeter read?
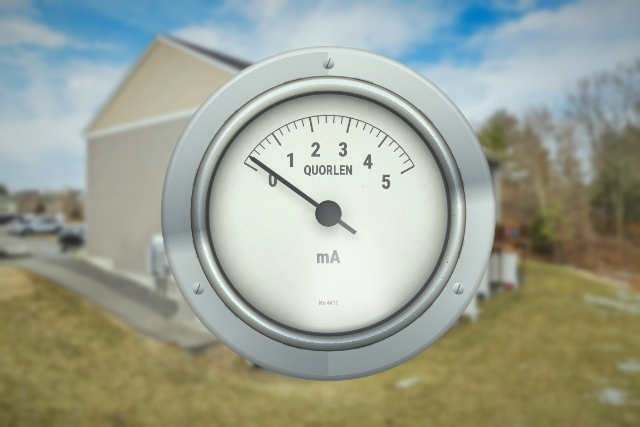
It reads 0.2 mA
